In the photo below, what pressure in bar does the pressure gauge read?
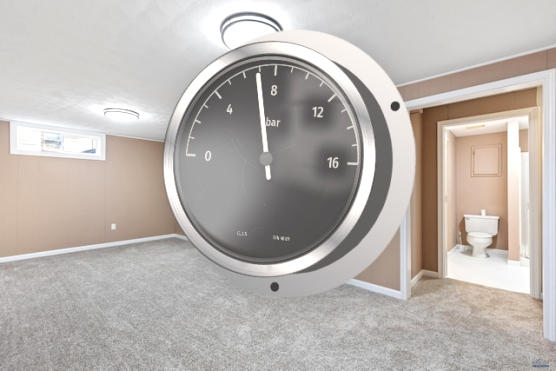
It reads 7 bar
